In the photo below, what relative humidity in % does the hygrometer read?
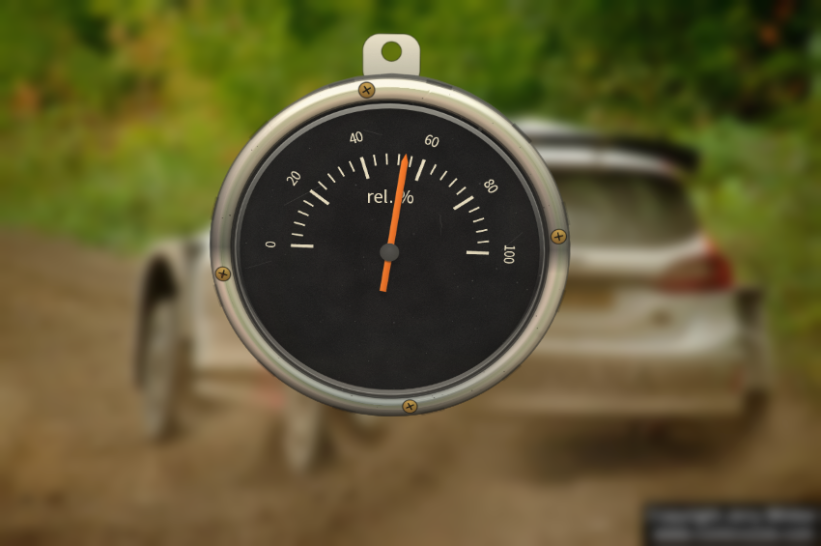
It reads 54 %
